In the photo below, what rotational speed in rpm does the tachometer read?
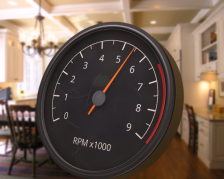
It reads 5500 rpm
